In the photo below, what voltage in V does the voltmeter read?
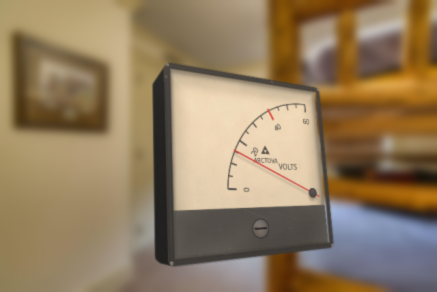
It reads 15 V
